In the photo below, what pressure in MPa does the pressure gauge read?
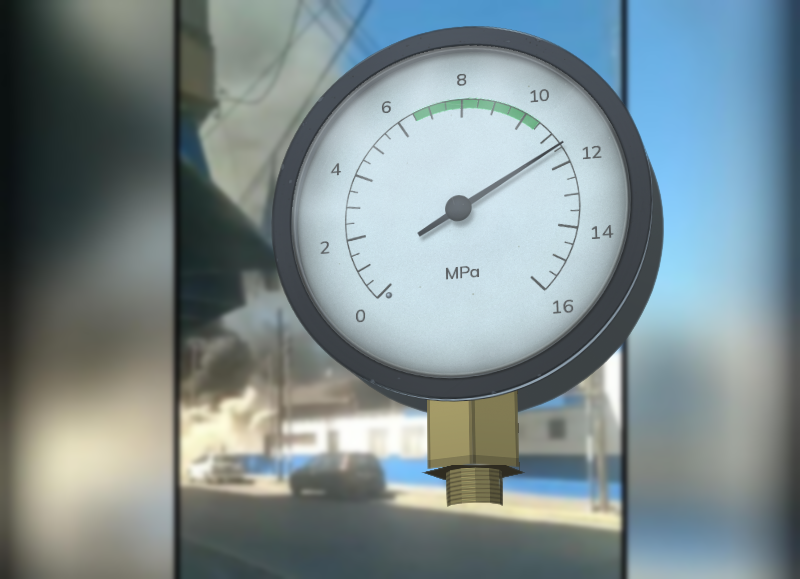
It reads 11.5 MPa
